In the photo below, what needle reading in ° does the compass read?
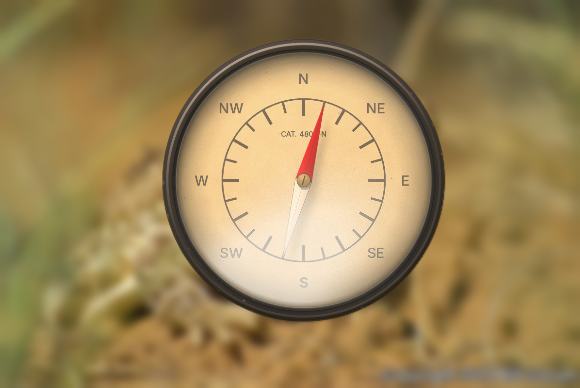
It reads 15 °
